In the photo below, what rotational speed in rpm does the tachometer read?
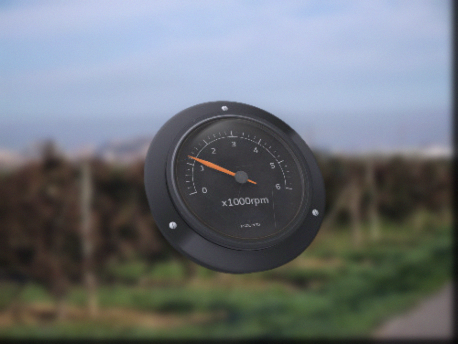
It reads 1200 rpm
